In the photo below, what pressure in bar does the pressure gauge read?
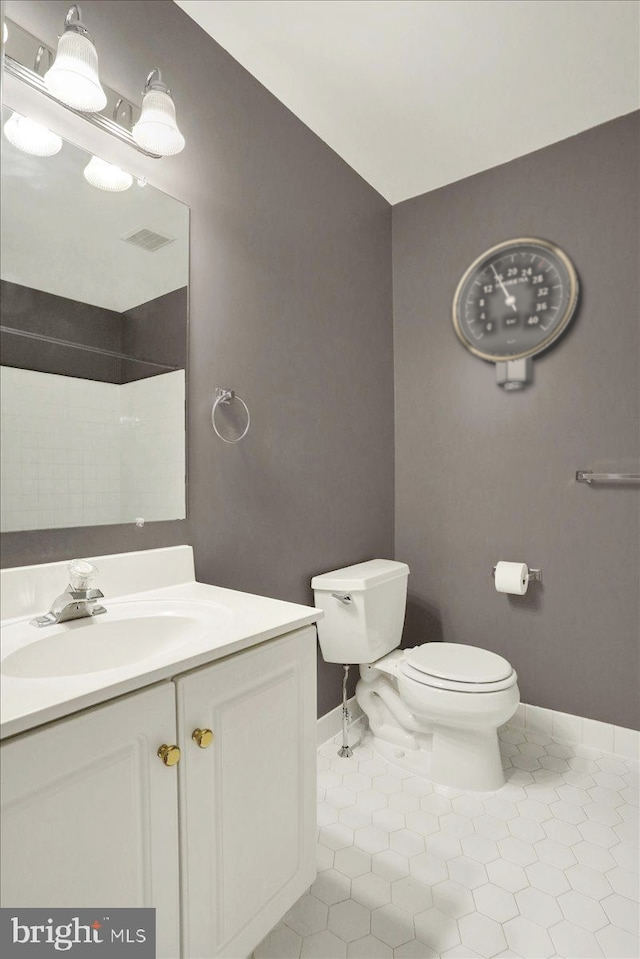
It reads 16 bar
